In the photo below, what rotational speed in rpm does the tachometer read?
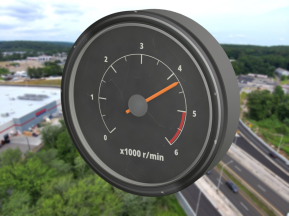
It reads 4250 rpm
